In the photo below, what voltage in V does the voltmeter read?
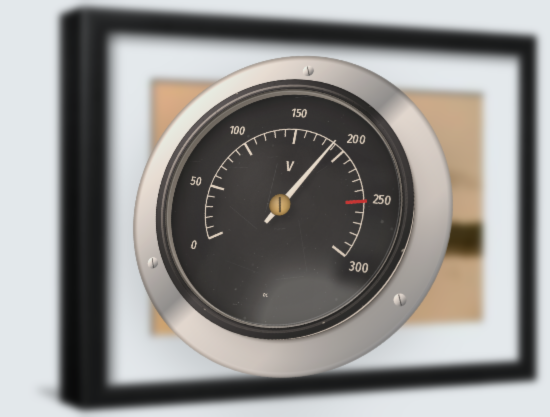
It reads 190 V
